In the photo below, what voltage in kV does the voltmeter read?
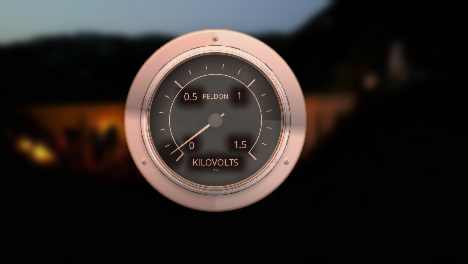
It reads 0.05 kV
